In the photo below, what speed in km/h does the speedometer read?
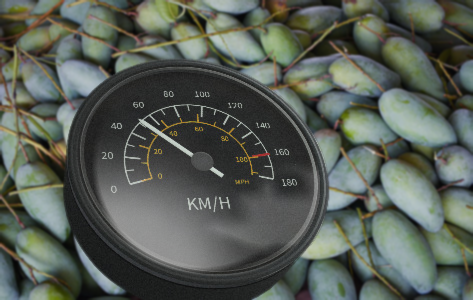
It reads 50 km/h
